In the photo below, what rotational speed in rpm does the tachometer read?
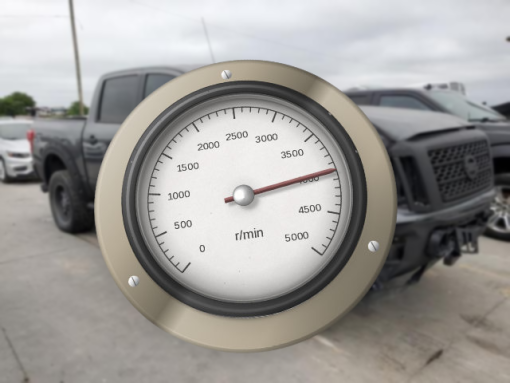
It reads 4000 rpm
